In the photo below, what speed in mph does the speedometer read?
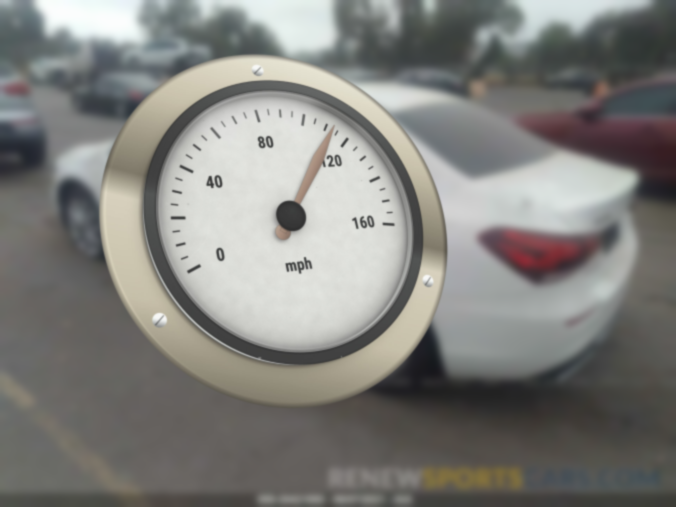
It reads 112.5 mph
